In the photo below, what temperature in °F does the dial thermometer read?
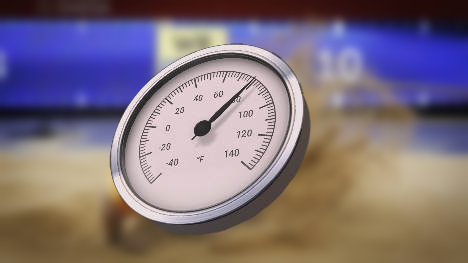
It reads 80 °F
